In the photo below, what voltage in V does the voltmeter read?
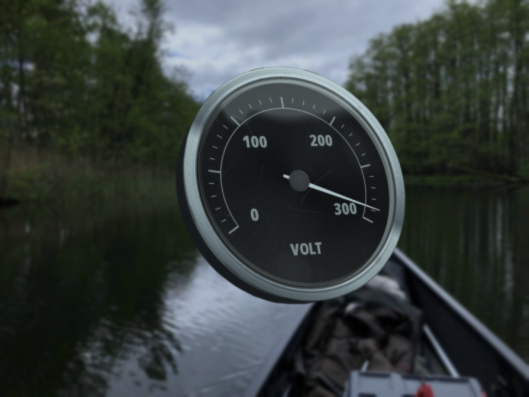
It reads 290 V
